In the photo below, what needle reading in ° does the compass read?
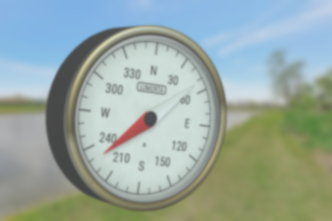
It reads 230 °
